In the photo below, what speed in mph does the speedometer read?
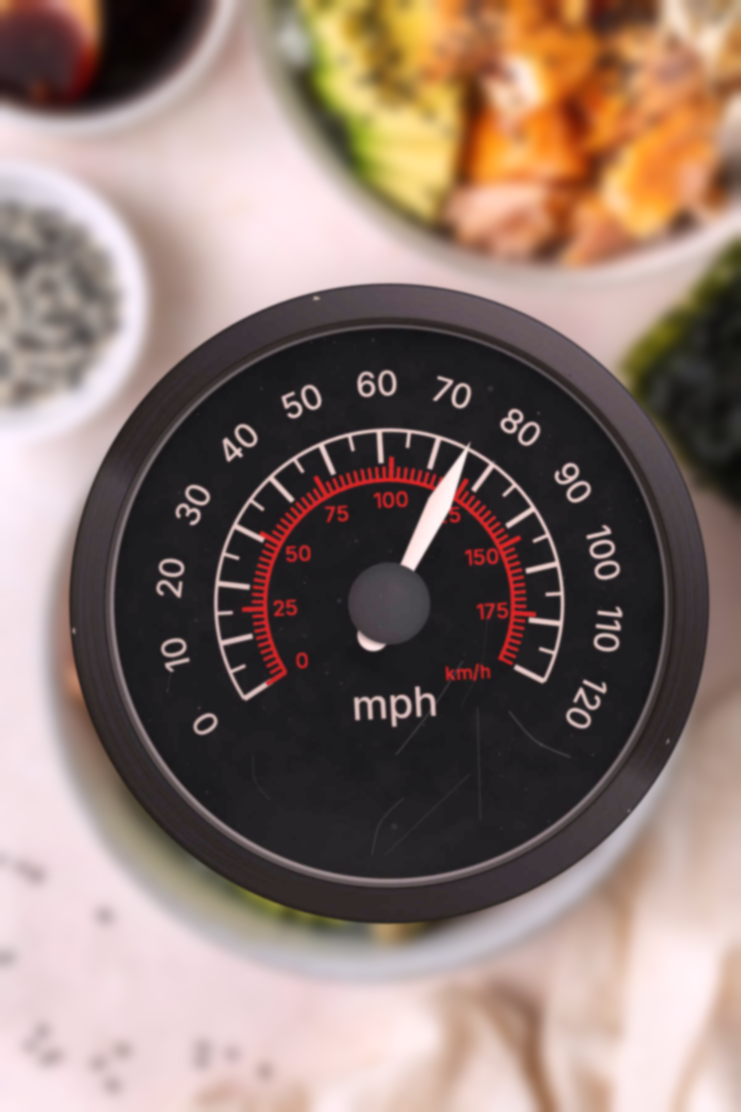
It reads 75 mph
